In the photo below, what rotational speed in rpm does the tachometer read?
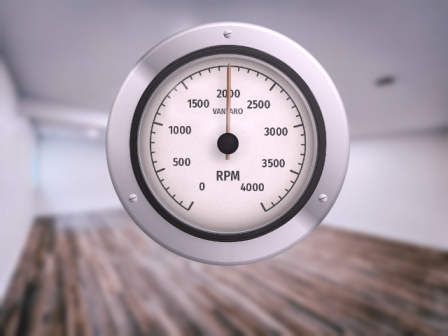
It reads 2000 rpm
